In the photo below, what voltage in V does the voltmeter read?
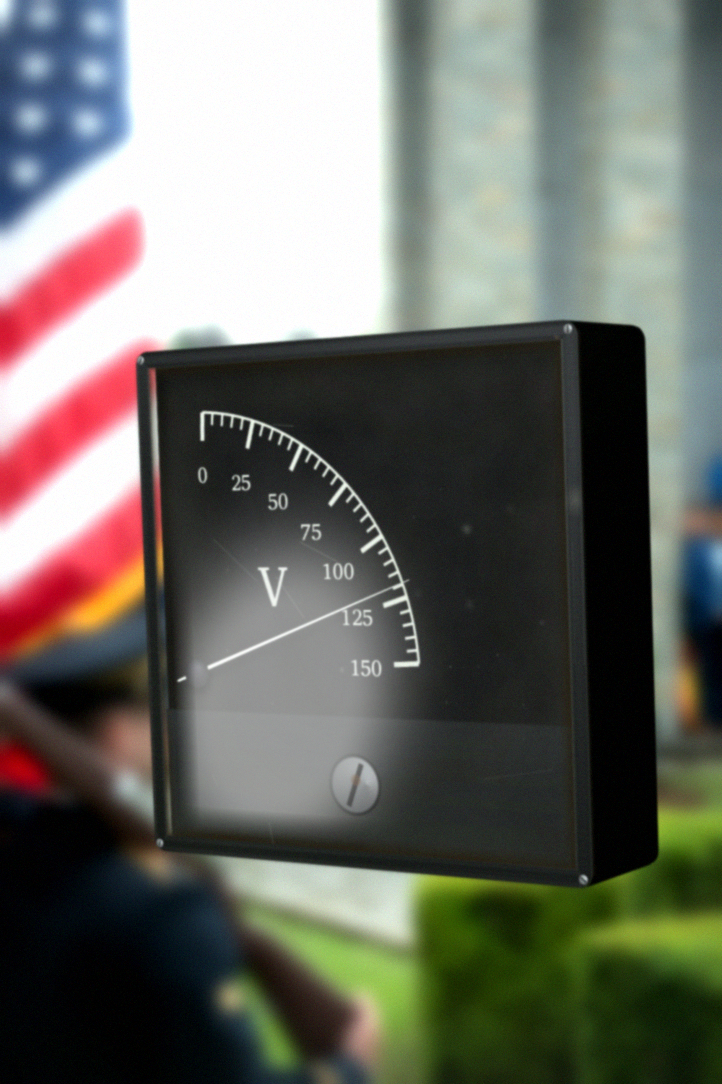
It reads 120 V
